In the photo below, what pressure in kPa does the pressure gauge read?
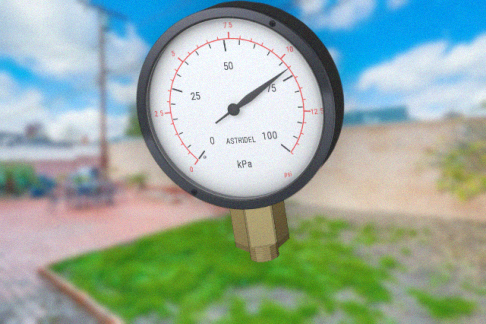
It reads 72.5 kPa
